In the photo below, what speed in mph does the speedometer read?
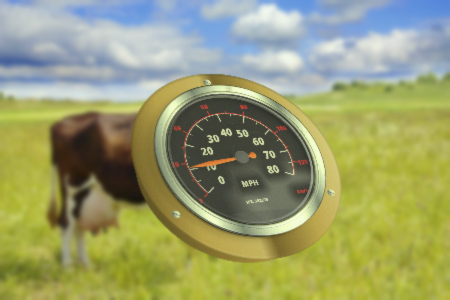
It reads 10 mph
